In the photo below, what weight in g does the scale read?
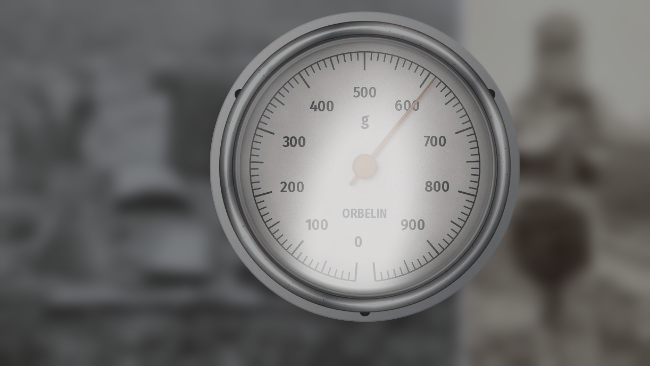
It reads 610 g
